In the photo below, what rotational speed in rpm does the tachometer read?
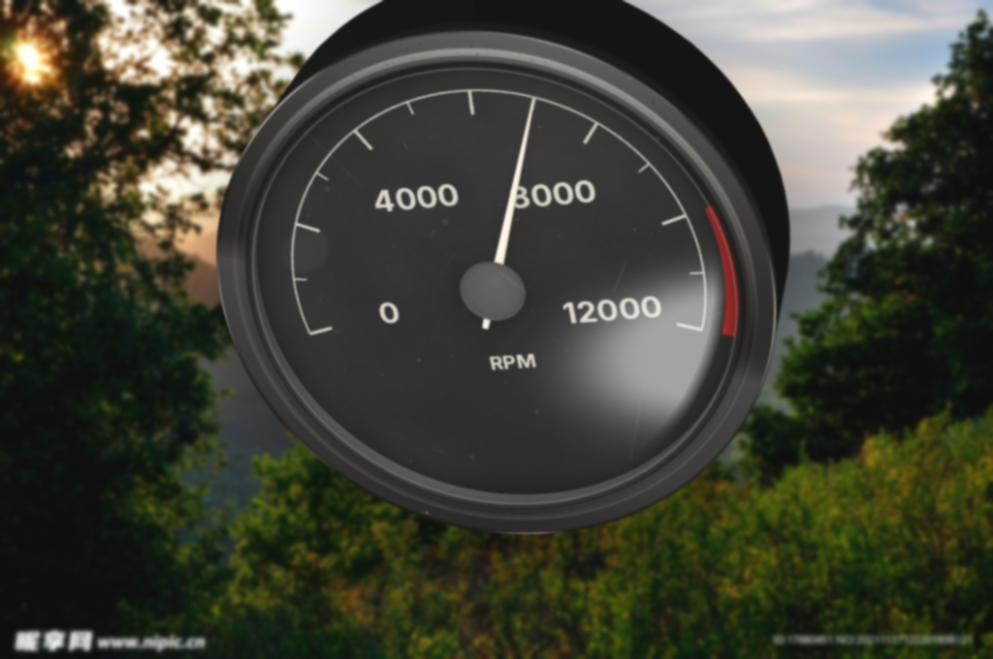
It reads 7000 rpm
